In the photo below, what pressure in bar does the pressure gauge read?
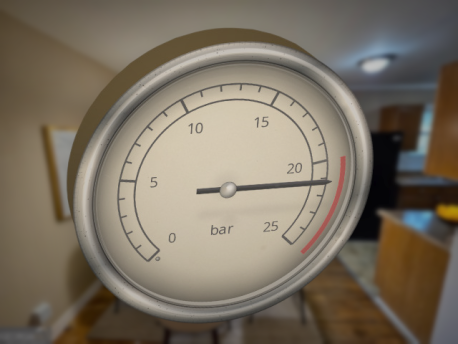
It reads 21 bar
